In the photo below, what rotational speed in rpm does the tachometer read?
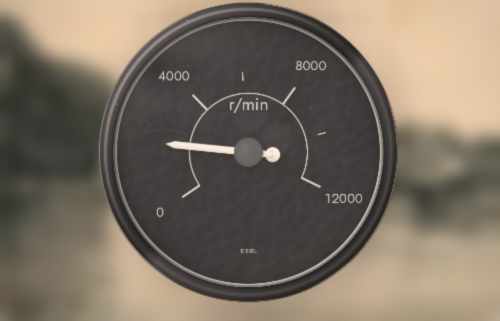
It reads 2000 rpm
